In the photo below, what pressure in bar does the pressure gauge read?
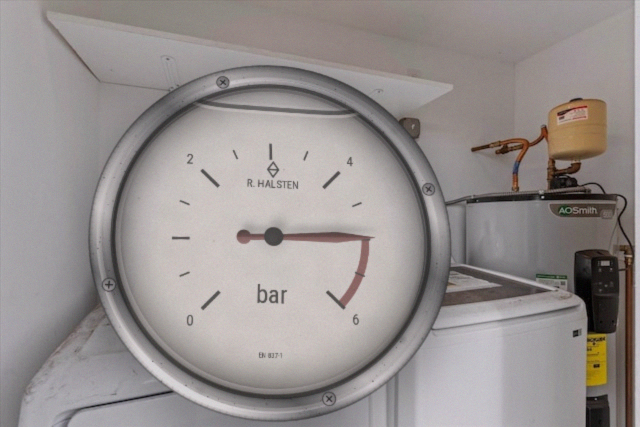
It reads 5 bar
